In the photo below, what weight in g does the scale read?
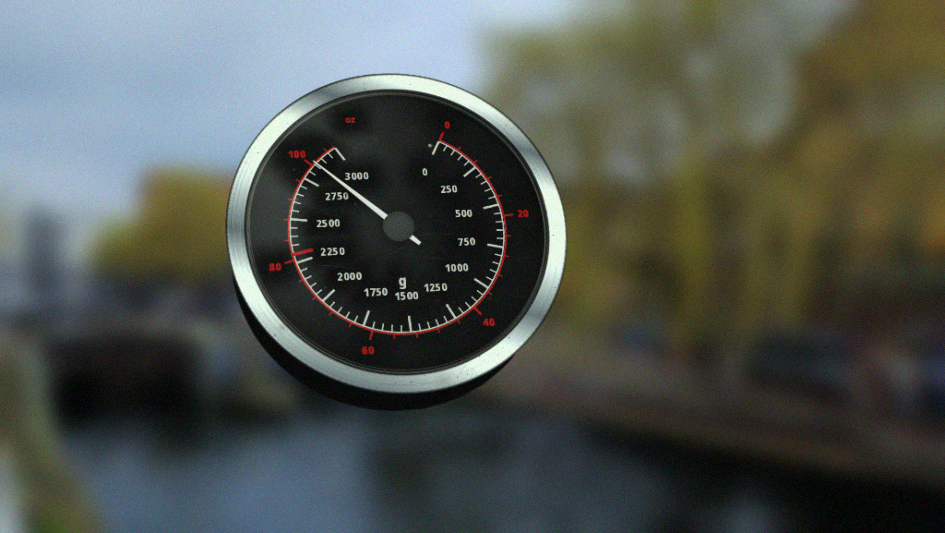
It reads 2850 g
